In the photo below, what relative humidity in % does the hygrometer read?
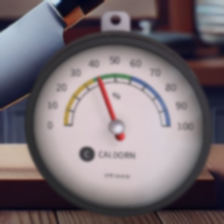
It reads 40 %
